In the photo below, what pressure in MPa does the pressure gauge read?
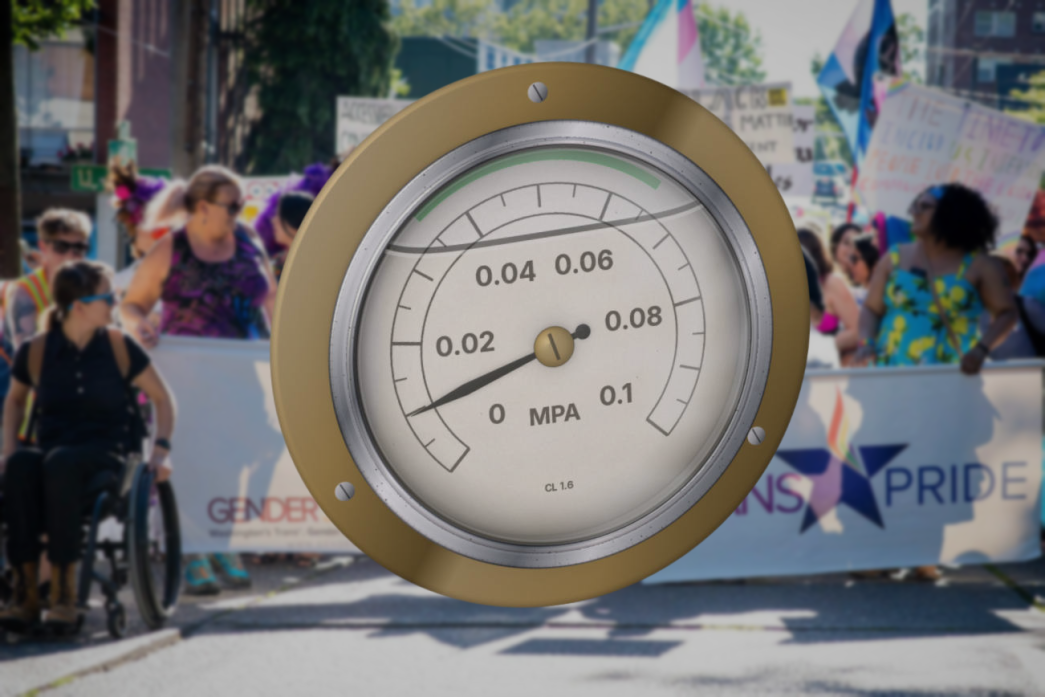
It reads 0.01 MPa
